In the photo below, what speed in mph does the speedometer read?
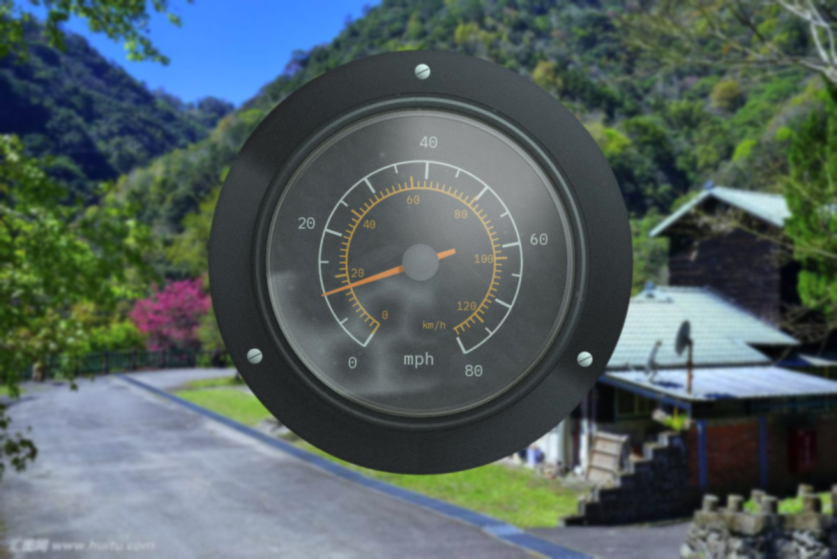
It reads 10 mph
